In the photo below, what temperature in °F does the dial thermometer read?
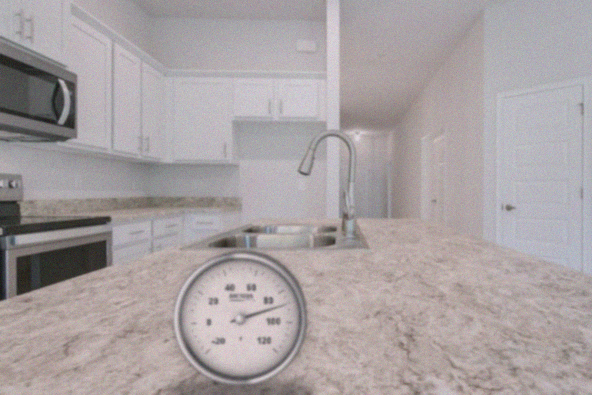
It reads 88 °F
